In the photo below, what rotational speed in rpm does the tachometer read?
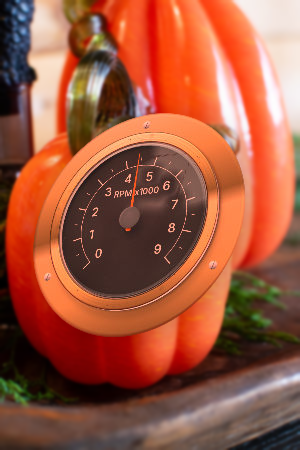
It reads 4500 rpm
